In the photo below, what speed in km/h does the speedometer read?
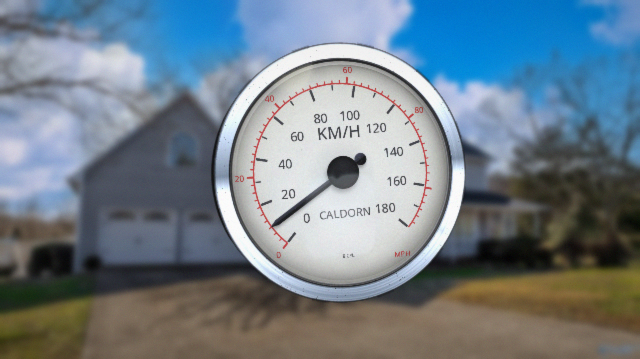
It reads 10 km/h
